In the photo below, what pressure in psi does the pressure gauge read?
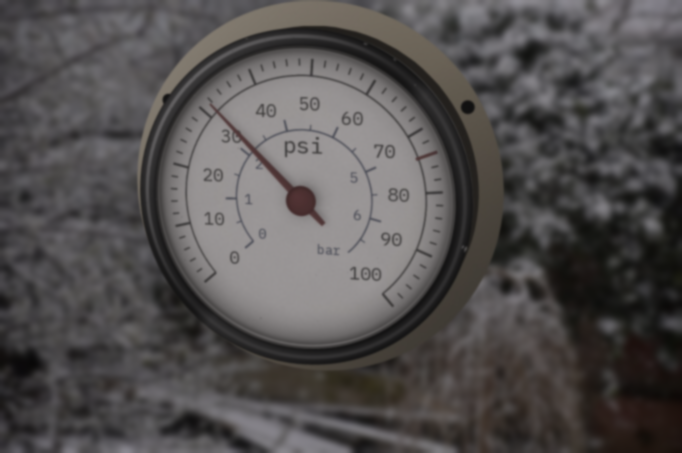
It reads 32 psi
